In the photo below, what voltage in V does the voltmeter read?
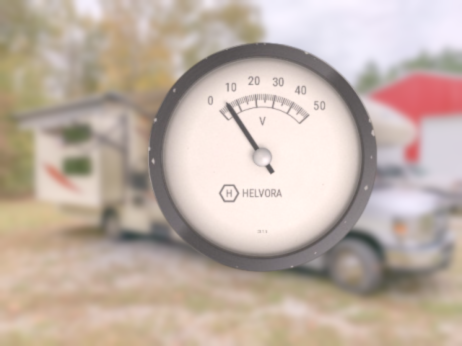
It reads 5 V
